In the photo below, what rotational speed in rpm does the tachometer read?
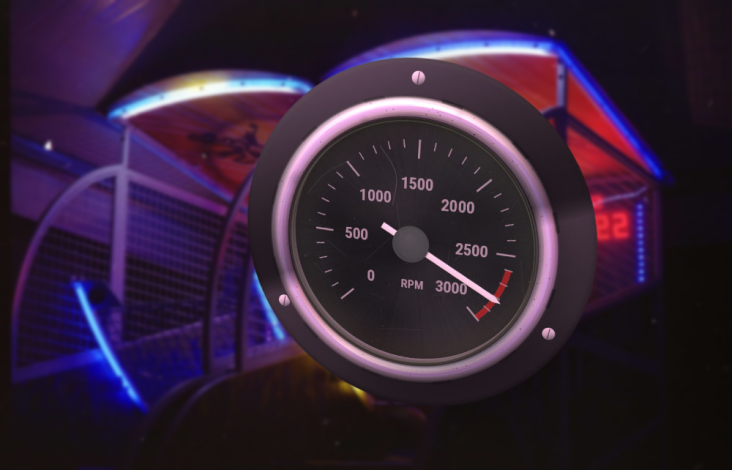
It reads 2800 rpm
